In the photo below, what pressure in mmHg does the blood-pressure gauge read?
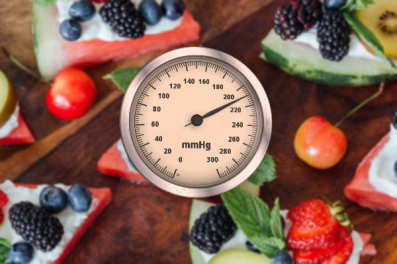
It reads 210 mmHg
